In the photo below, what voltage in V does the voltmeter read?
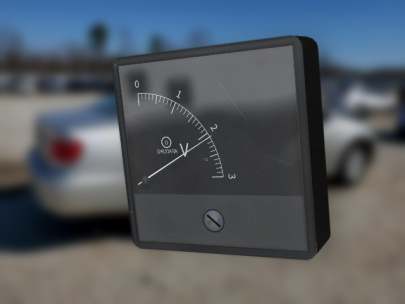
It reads 2.1 V
